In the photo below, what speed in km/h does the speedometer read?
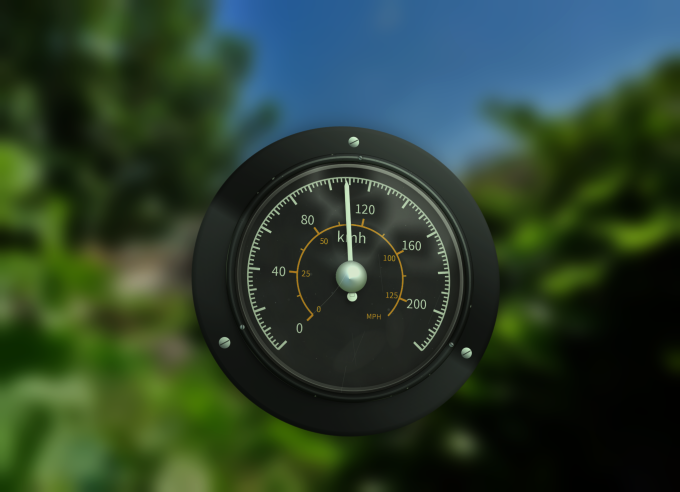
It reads 108 km/h
